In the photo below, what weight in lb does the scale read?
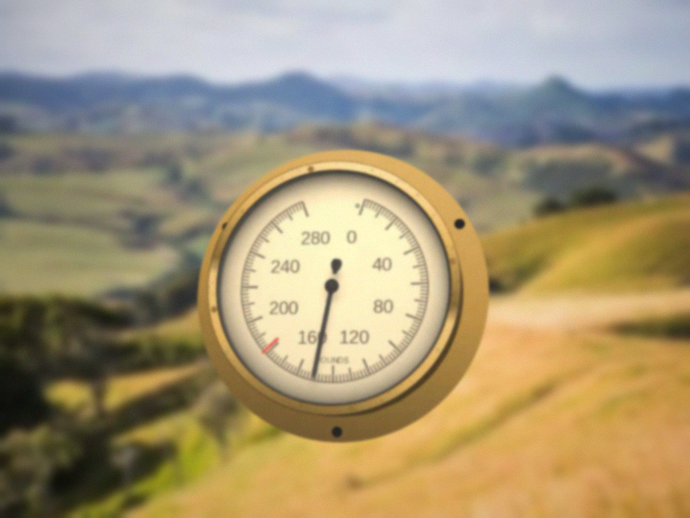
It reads 150 lb
